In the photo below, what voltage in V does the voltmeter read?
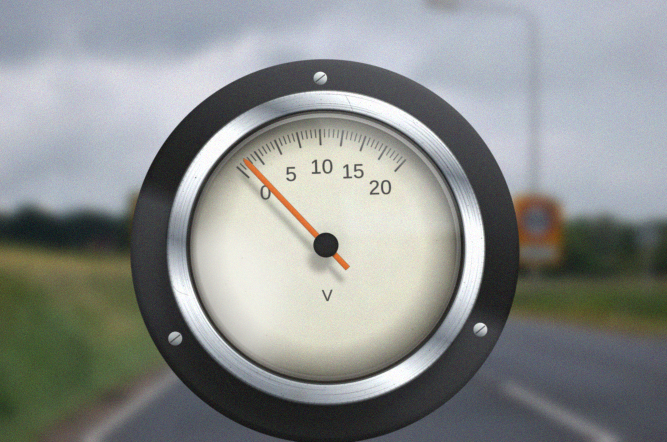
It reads 1 V
